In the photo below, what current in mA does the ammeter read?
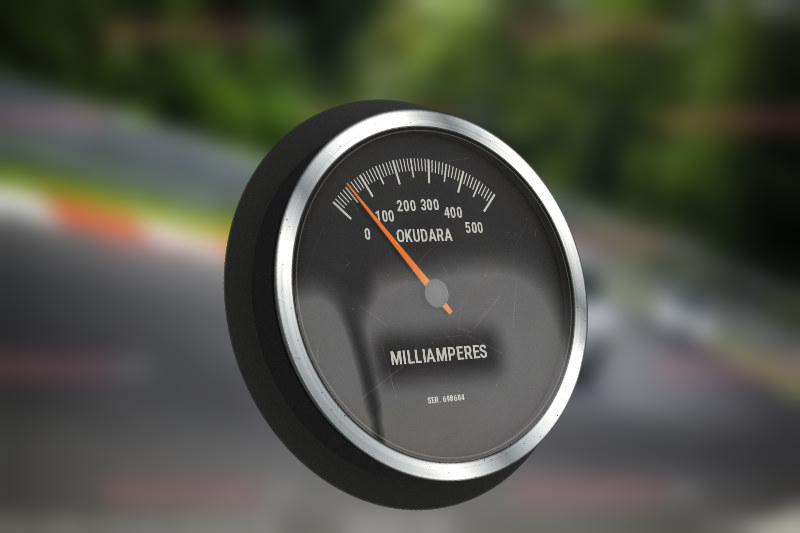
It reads 50 mA
